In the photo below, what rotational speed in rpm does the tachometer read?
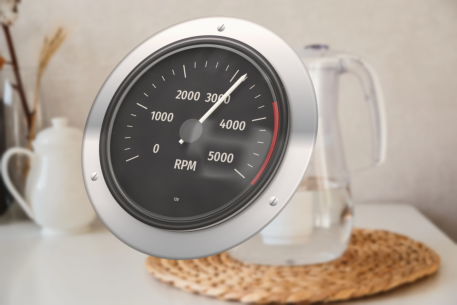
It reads 3200 rpm
